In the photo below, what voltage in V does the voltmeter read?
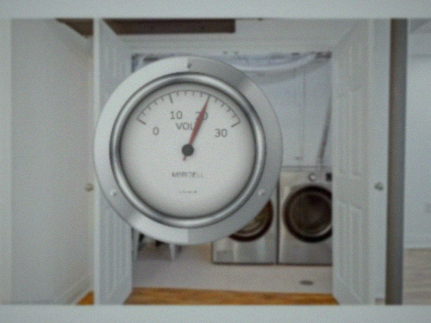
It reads 20 V
